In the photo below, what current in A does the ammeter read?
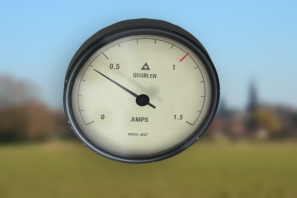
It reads 0.4 A
